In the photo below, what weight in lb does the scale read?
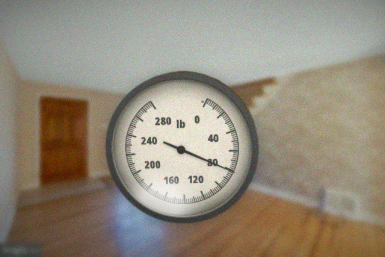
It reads 80 lb
